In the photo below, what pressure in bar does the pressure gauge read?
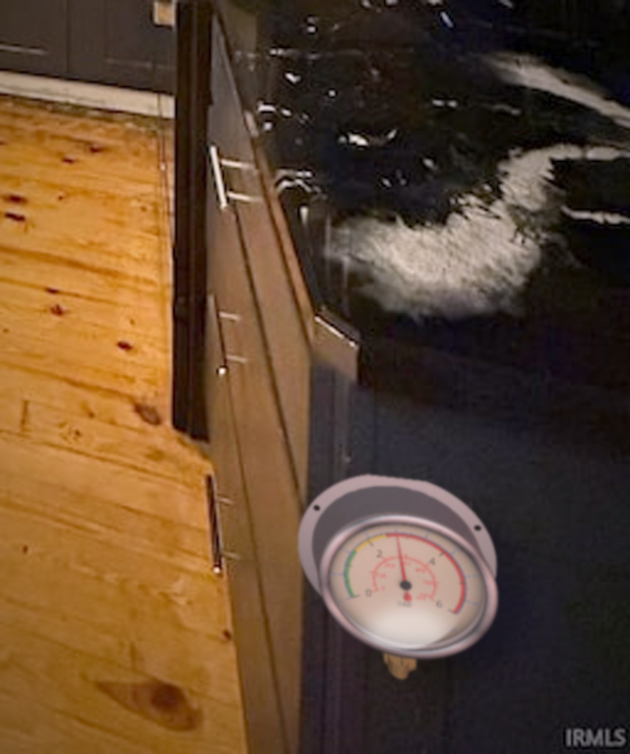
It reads 2.75 bar
